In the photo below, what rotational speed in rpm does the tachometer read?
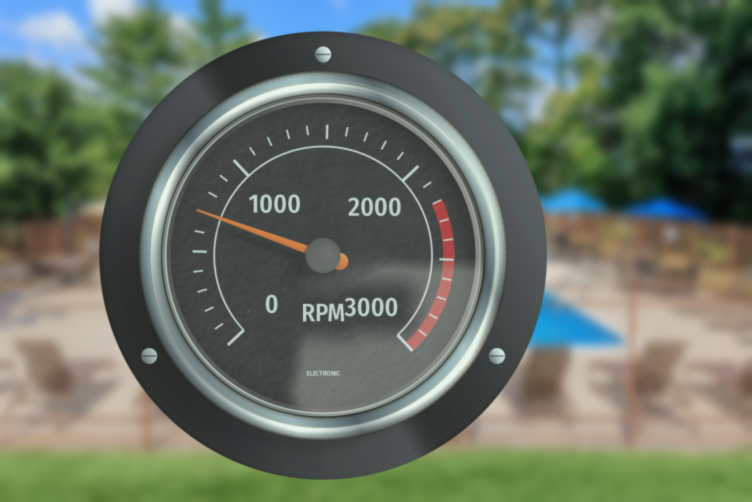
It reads 700 rpm
